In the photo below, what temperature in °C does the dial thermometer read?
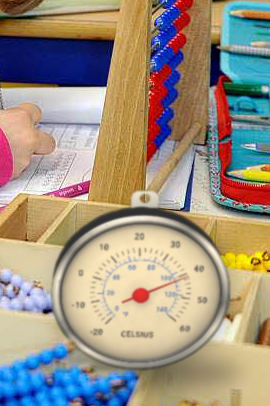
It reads 40 °C
